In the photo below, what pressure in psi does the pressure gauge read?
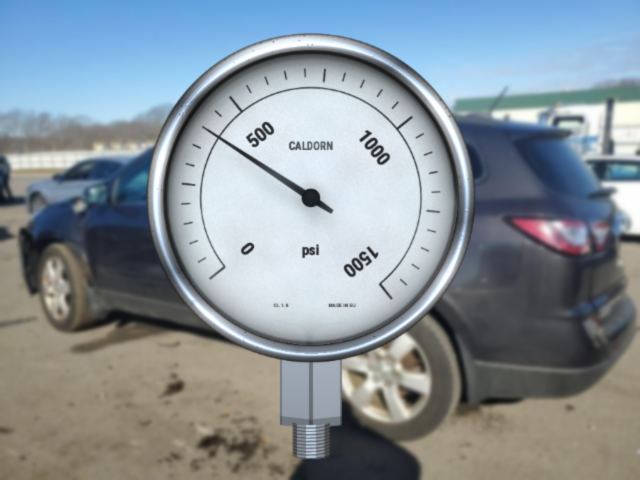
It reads 400 psi
